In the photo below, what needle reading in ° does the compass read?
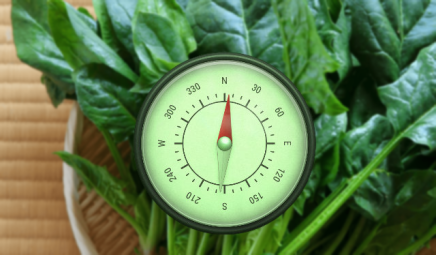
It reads 5 °
